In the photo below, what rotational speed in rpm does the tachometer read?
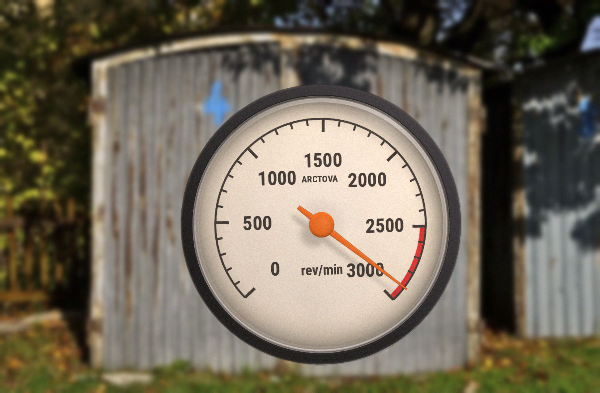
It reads 2900 rpm
